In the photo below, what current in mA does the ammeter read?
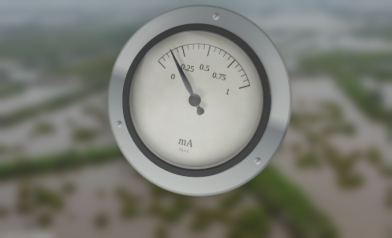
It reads 0.15 mA
